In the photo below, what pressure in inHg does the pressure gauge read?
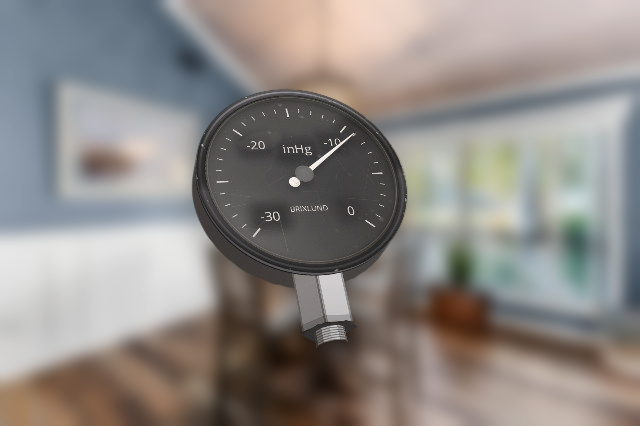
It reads -9 inHg
